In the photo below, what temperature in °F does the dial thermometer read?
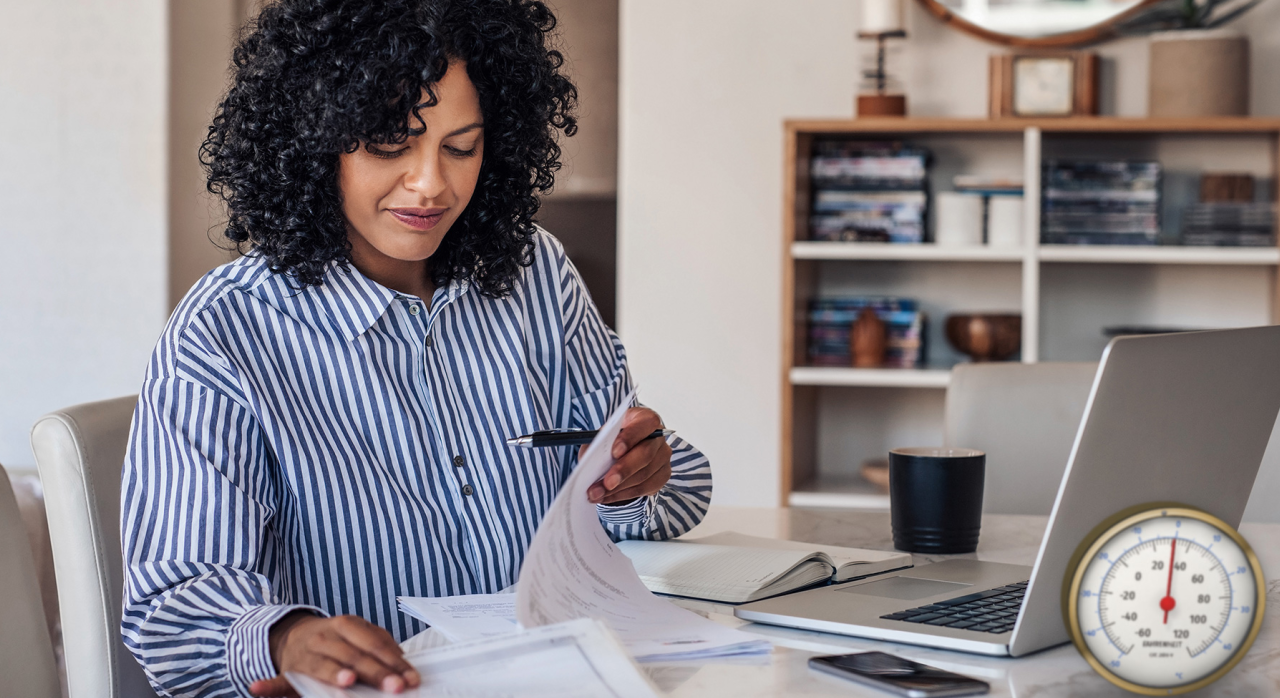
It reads 30 °F
